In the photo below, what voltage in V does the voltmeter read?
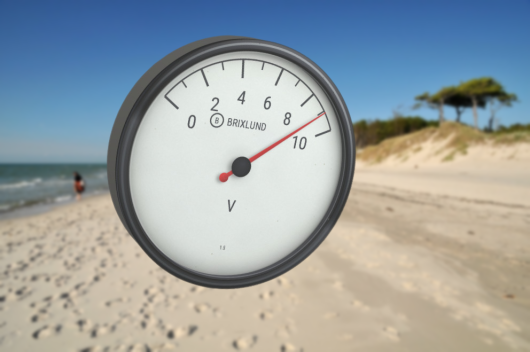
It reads 9 V
